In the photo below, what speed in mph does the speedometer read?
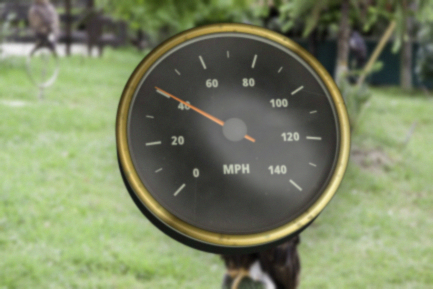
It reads 40 mph
